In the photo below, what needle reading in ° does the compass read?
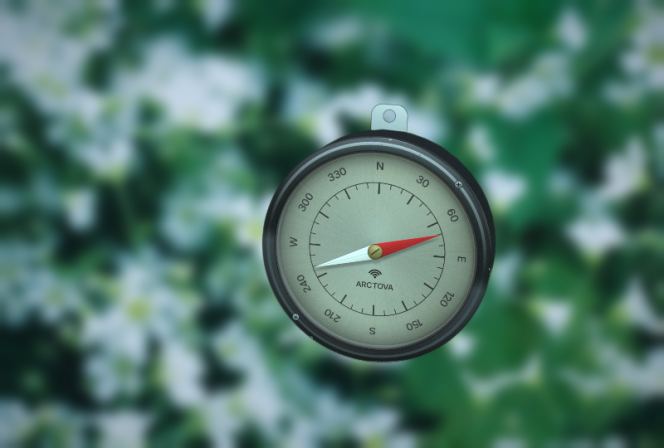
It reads 70 °
